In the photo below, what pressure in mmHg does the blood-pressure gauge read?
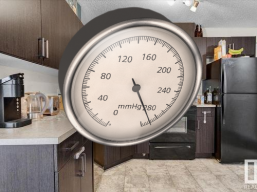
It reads 290 mmHg
